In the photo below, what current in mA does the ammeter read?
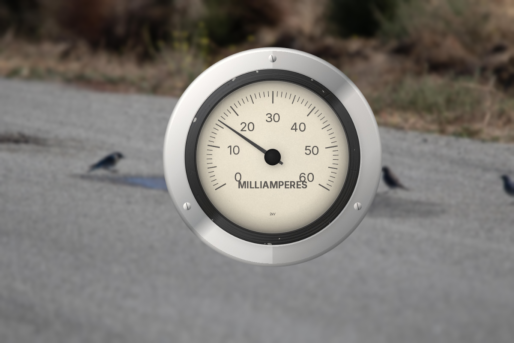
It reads 16 mA
